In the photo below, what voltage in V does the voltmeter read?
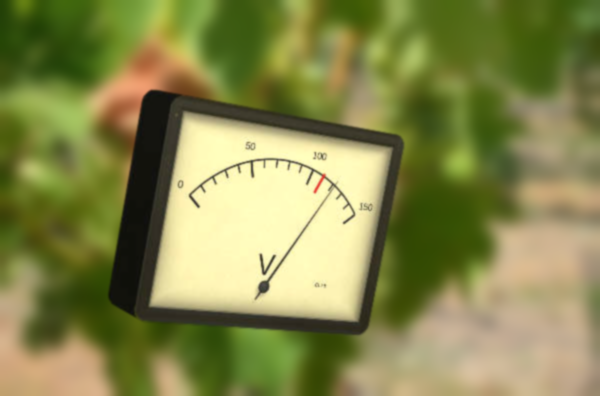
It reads 120 V
